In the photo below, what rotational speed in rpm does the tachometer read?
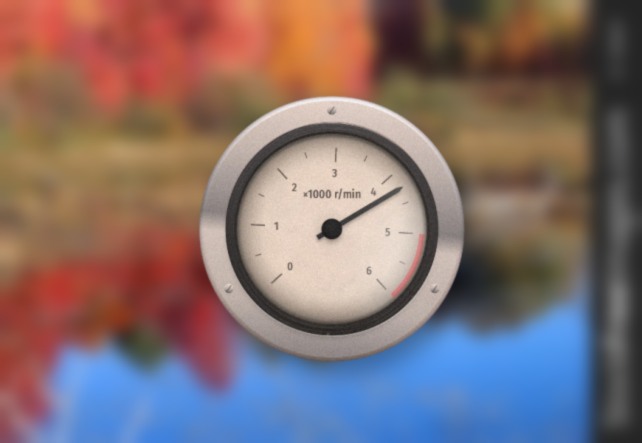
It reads 4250 rpm
